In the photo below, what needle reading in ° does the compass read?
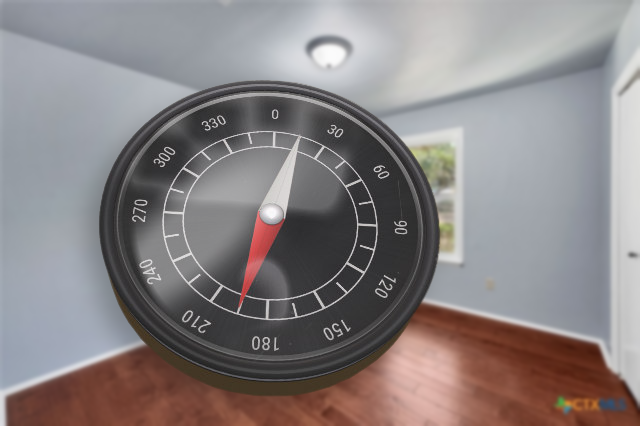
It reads 195 °
